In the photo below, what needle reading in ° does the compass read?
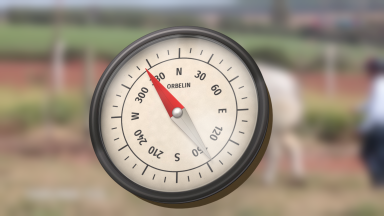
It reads 325 °
